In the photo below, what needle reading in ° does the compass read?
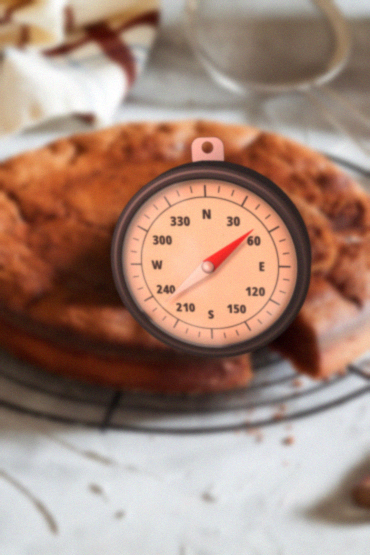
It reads 50 °
